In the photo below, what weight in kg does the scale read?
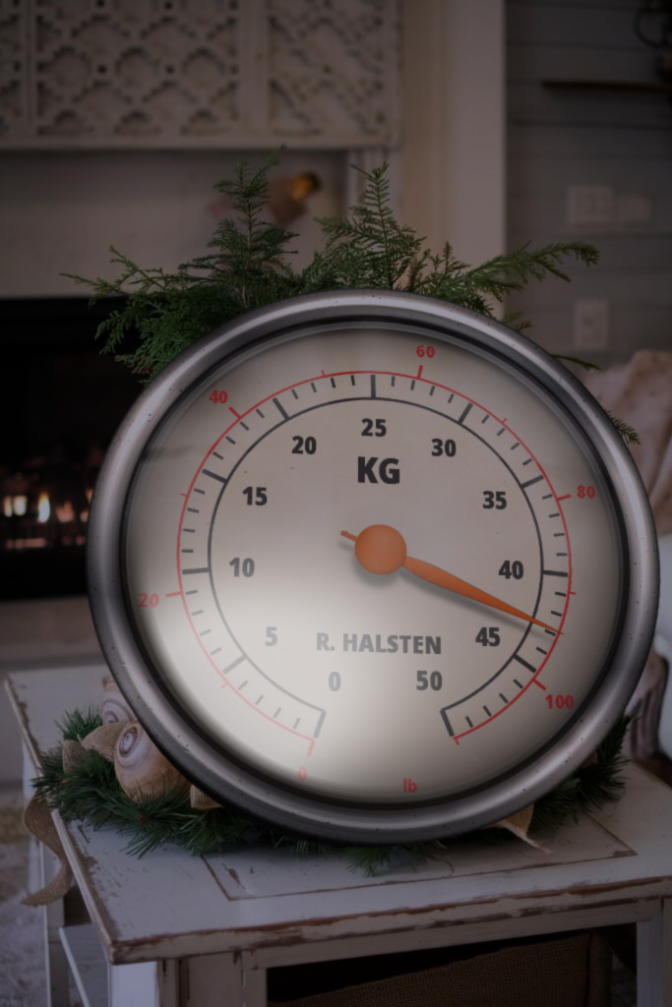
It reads 43 kg
